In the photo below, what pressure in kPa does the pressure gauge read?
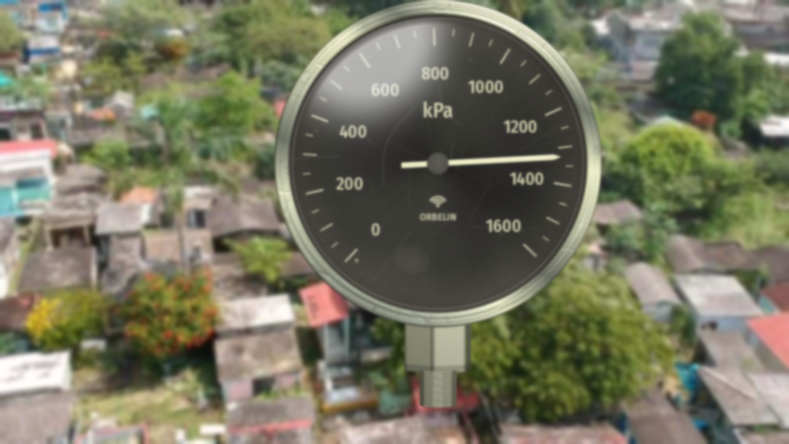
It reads 1325 kPa
